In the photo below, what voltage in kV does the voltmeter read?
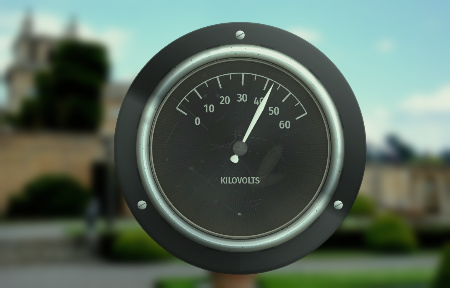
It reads 42.5 kV
